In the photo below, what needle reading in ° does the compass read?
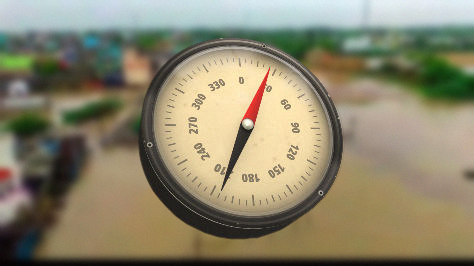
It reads 25 °
